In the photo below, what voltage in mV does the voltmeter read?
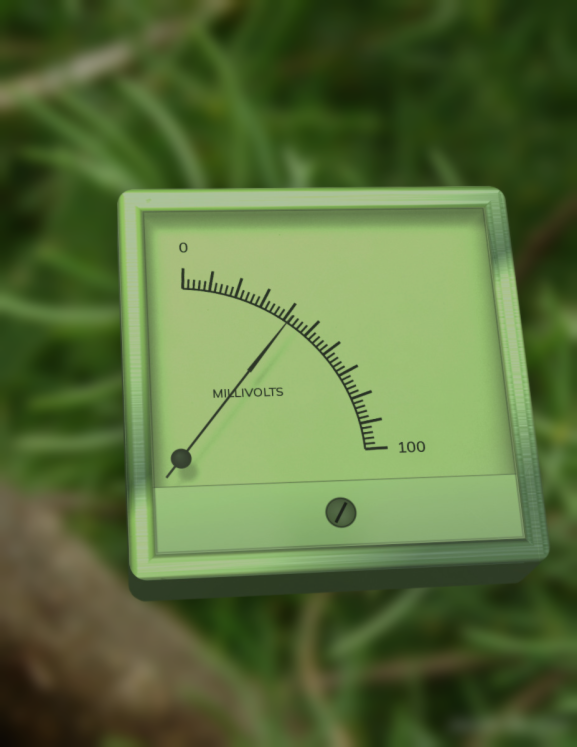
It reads 42 mV
